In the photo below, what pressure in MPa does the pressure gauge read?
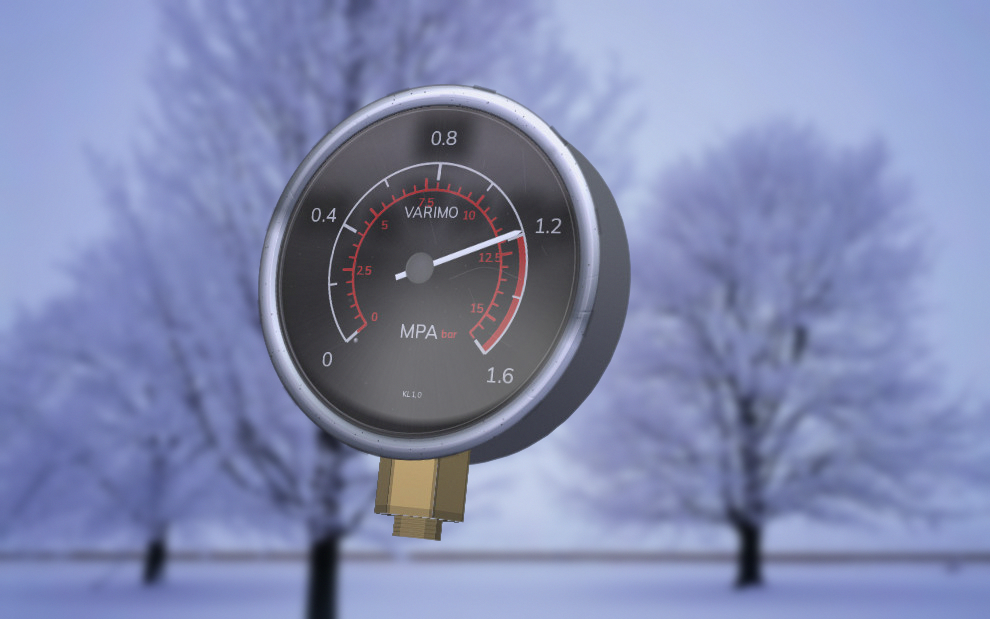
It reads 1.2 MPa
